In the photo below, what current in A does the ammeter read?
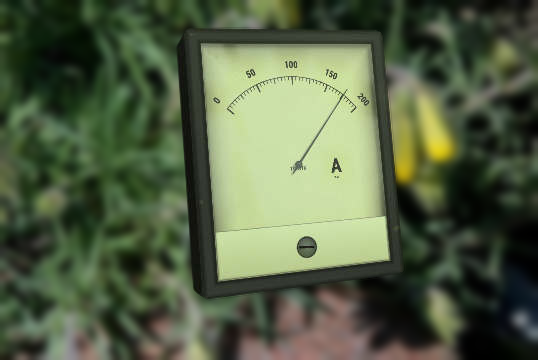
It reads 175 A
